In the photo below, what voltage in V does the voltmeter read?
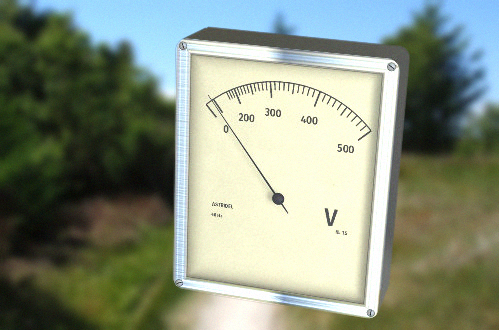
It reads 100 V
